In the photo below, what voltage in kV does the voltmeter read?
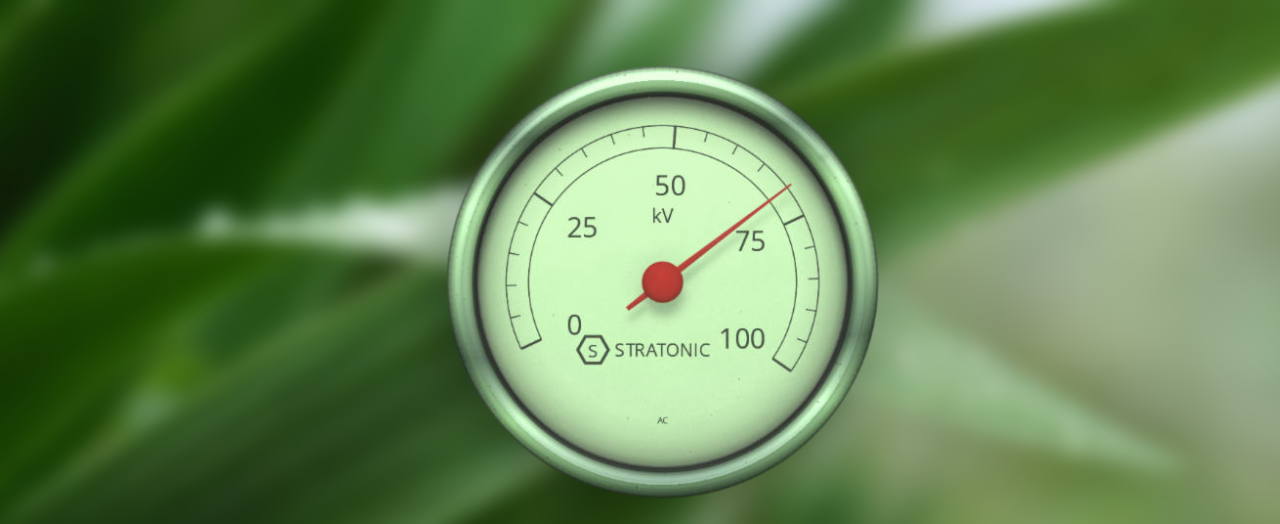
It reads 70 kV
